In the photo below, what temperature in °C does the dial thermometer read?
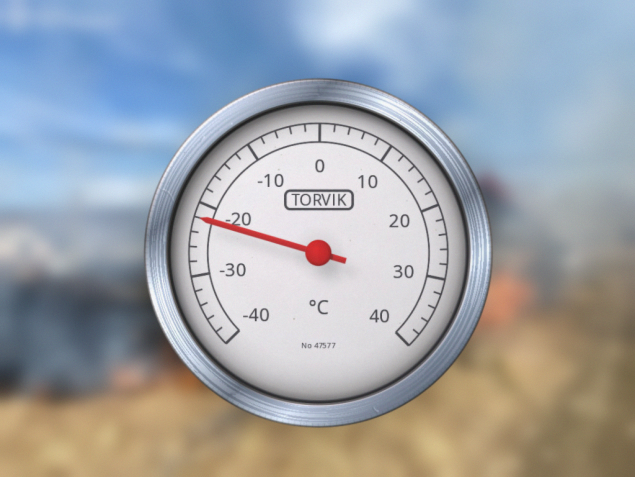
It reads -22 °C
